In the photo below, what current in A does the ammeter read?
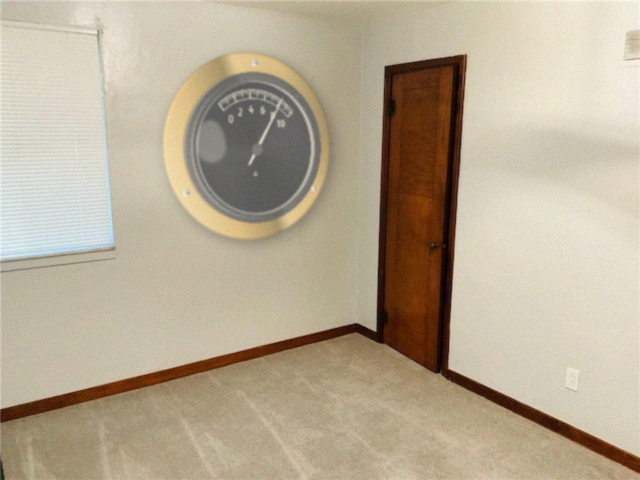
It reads 8 A
